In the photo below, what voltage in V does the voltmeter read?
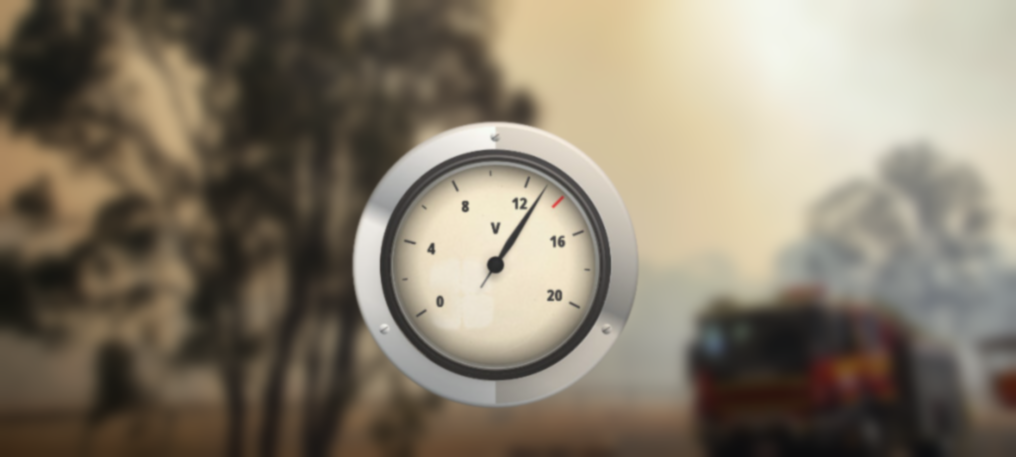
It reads 13 V
